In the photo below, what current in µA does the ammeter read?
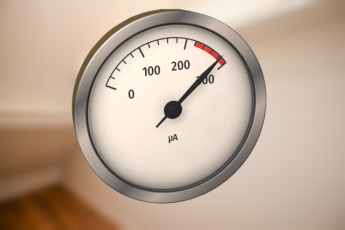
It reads 280 µA
